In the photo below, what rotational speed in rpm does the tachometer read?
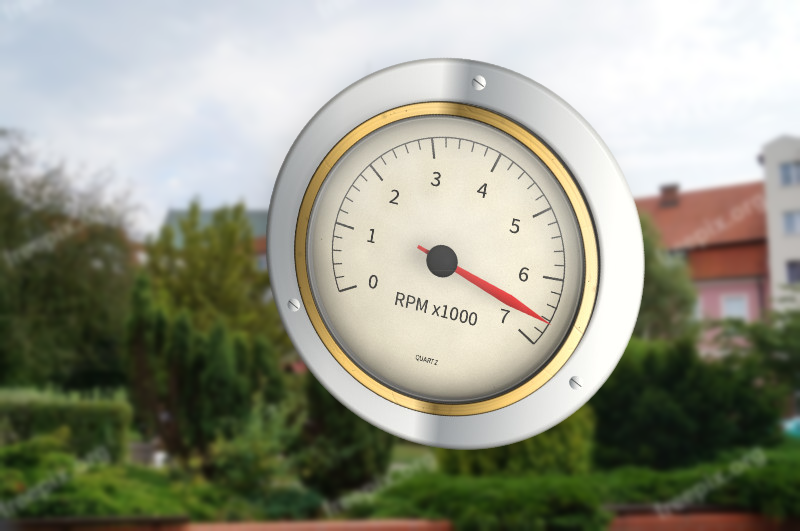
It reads 6600 rpm
